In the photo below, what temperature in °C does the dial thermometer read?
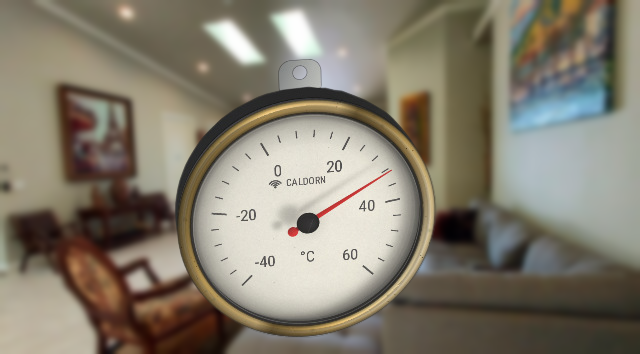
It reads 32 °C
